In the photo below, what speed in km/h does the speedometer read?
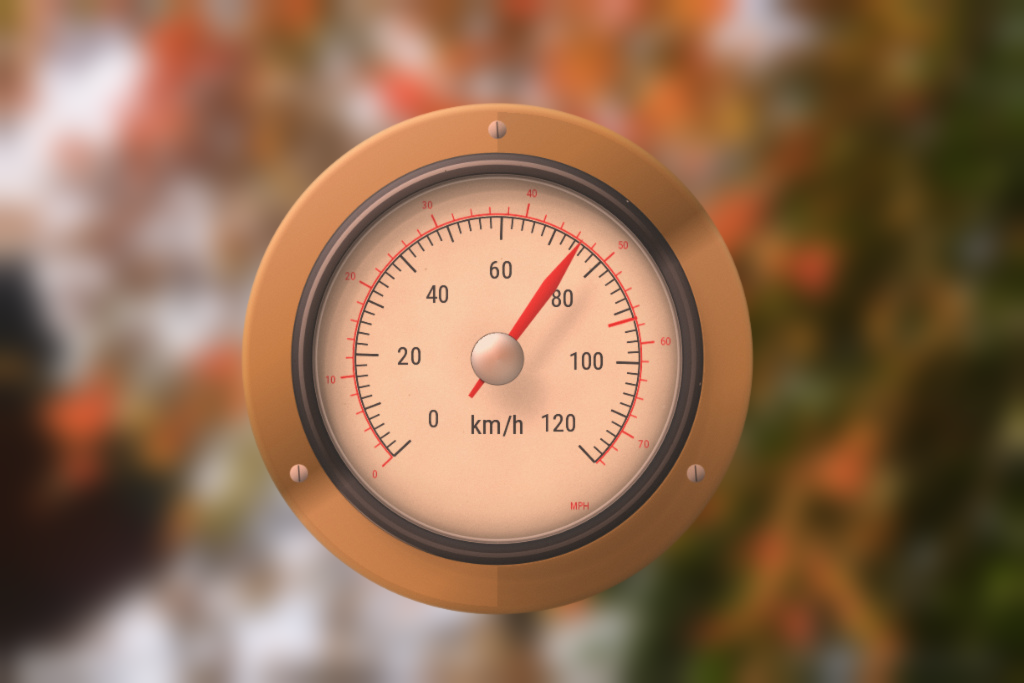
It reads 75 km/h
